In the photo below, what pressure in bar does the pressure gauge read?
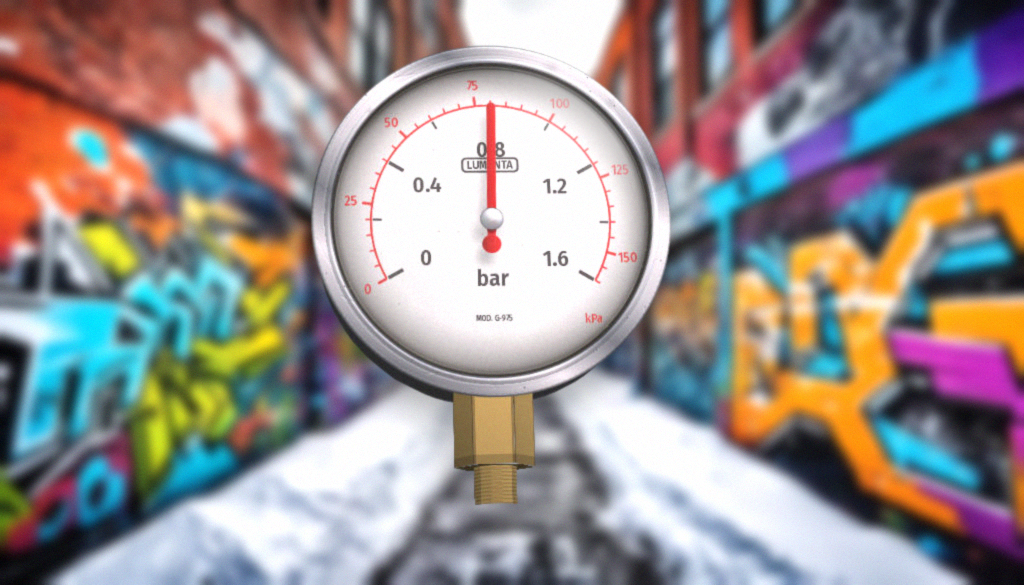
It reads 0.8 bar
